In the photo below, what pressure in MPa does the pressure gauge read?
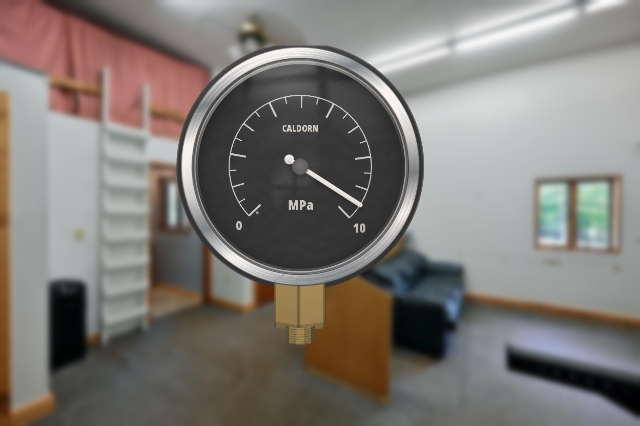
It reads 9.5 MPa
